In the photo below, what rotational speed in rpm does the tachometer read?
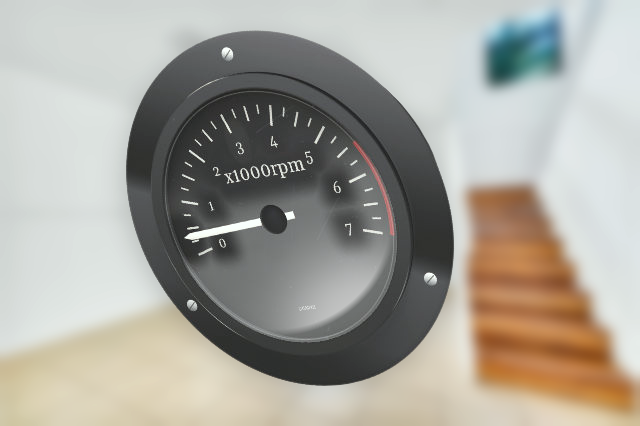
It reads 375 rpm
